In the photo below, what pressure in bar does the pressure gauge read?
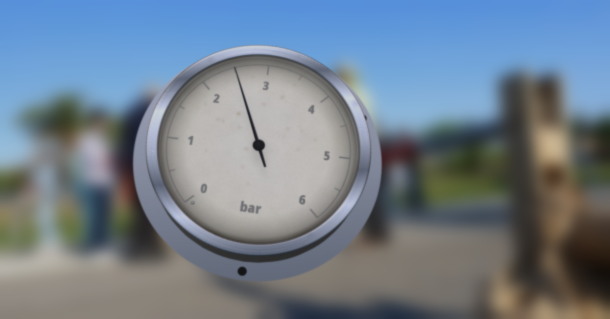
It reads 2.5 bar
